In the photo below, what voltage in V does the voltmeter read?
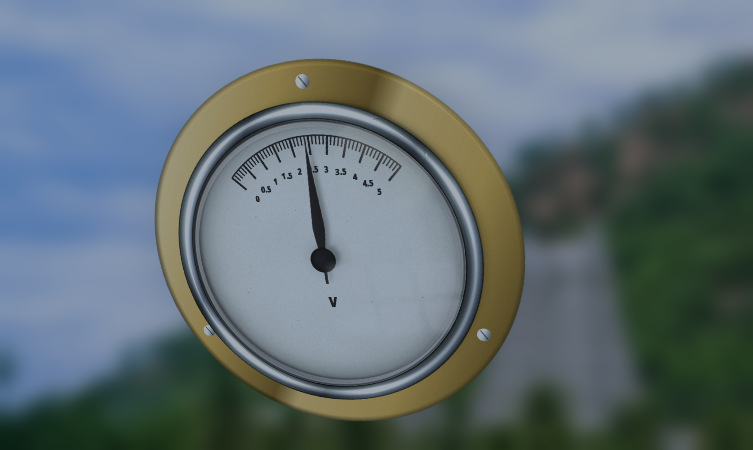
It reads 2.5 V
